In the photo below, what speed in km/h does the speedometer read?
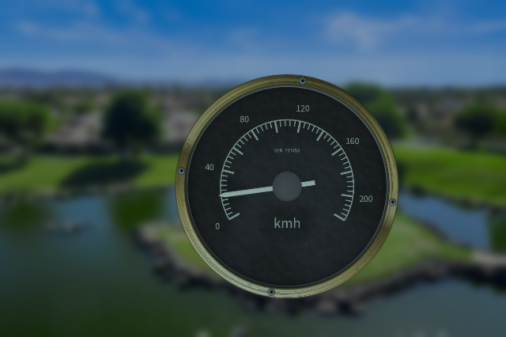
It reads 20 km/h
